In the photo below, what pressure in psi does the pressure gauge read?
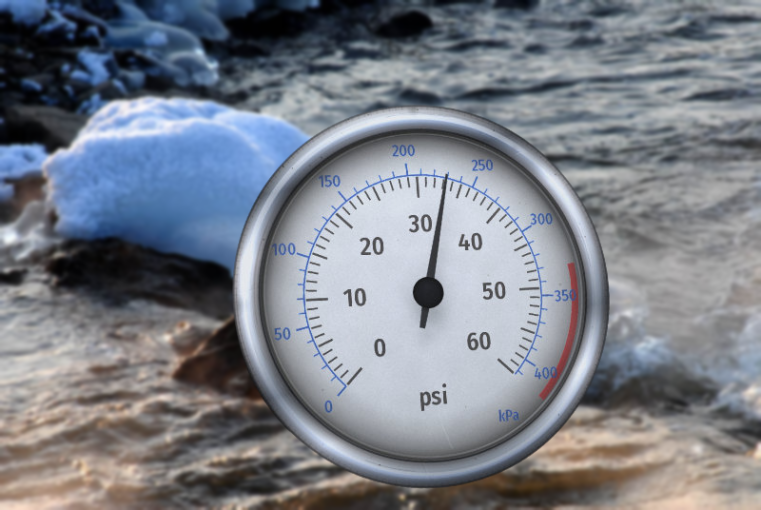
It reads 33 psi
